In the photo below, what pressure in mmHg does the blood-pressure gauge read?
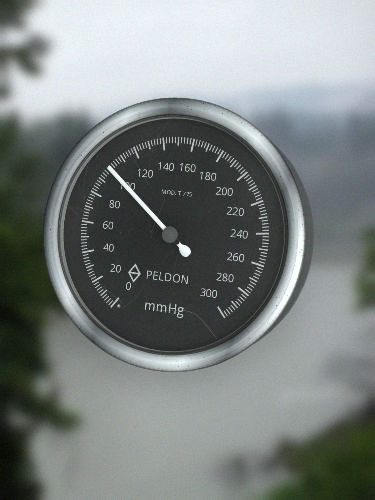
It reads 100 mmHg
